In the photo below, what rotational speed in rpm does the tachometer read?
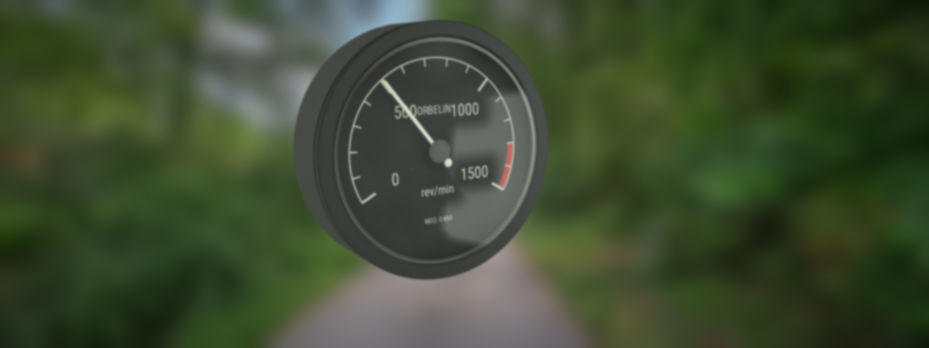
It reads 500 rpm
